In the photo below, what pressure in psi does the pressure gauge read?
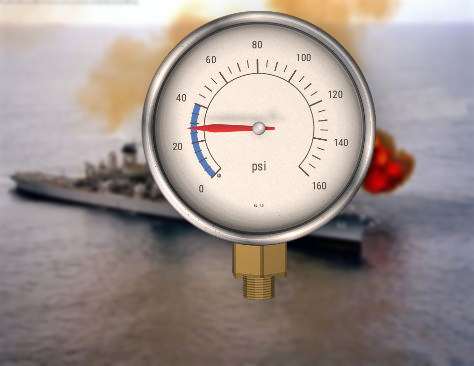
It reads 27.5 psi
